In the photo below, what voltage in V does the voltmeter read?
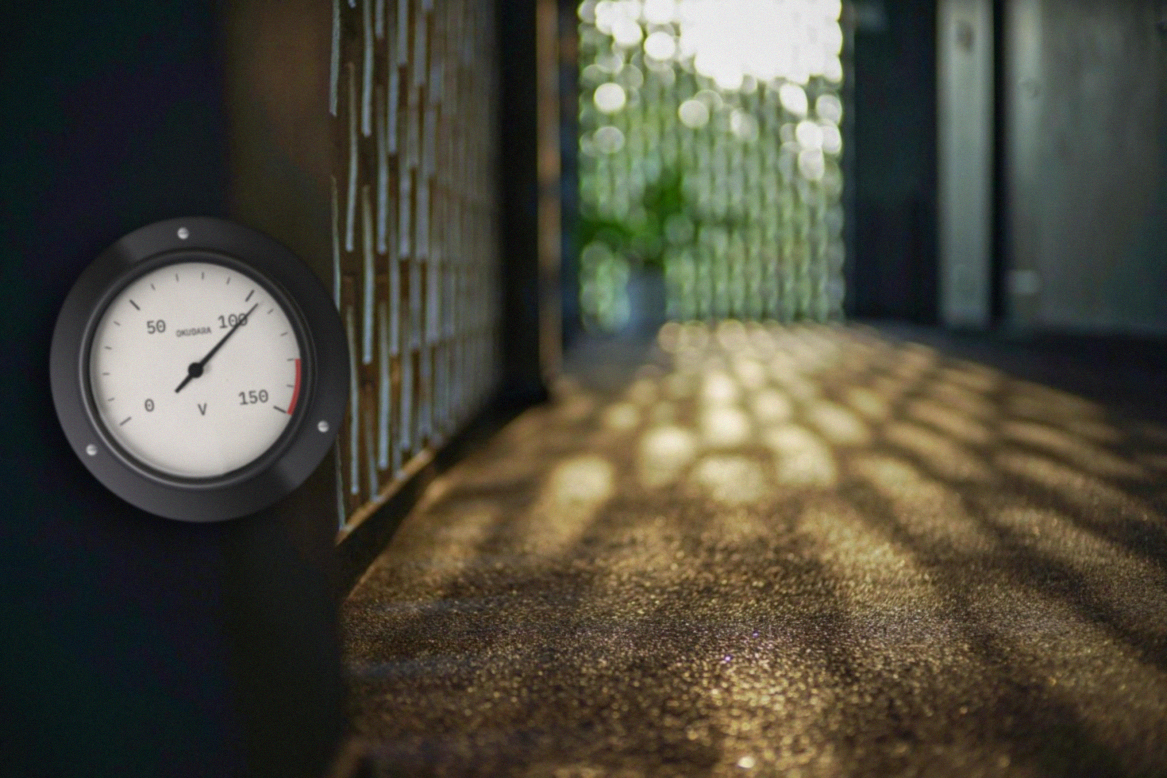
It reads 105 V
